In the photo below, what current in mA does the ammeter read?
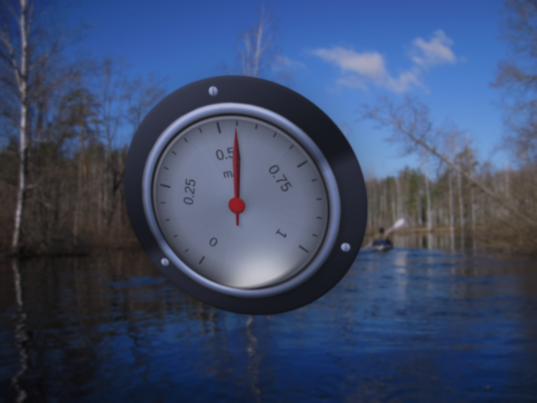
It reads 0.55 mA
